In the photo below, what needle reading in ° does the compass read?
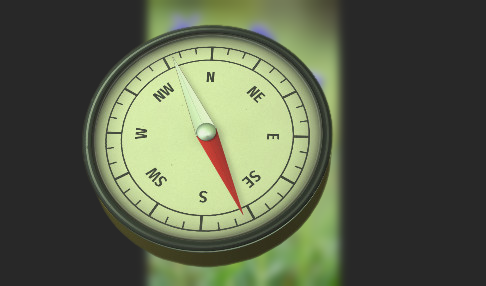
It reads 155 °
